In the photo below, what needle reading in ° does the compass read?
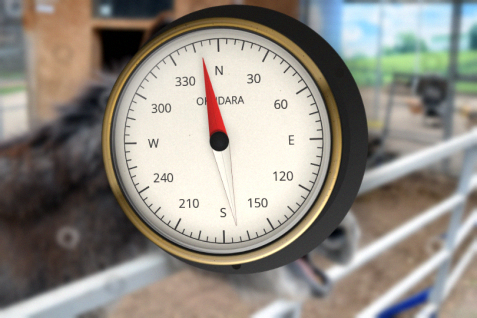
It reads 350 °
